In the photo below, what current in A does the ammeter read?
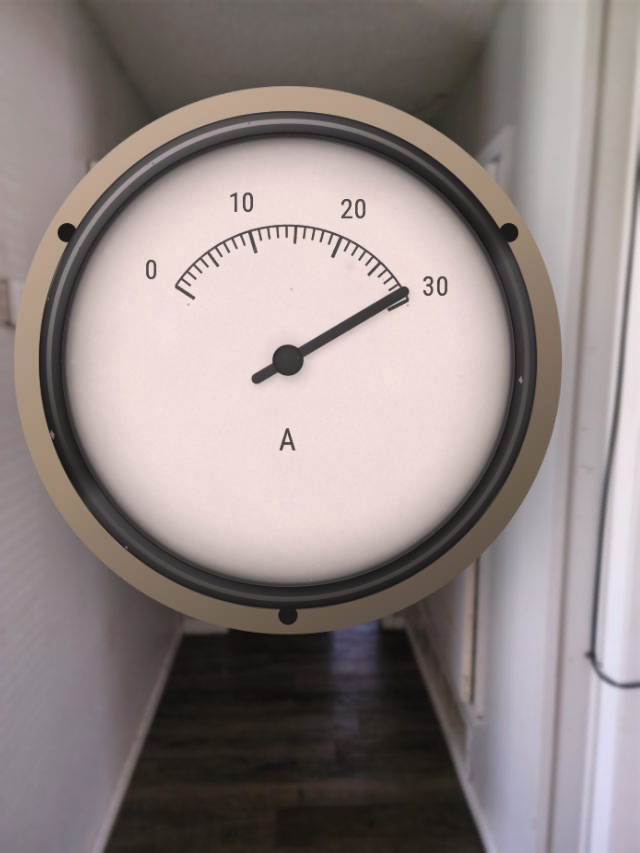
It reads 29 A
